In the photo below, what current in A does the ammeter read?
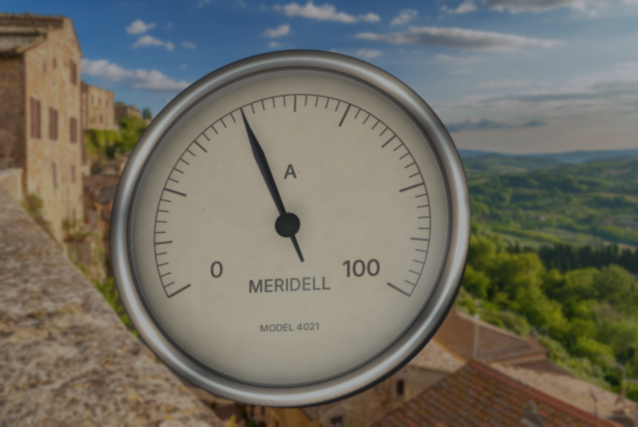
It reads 40 A
